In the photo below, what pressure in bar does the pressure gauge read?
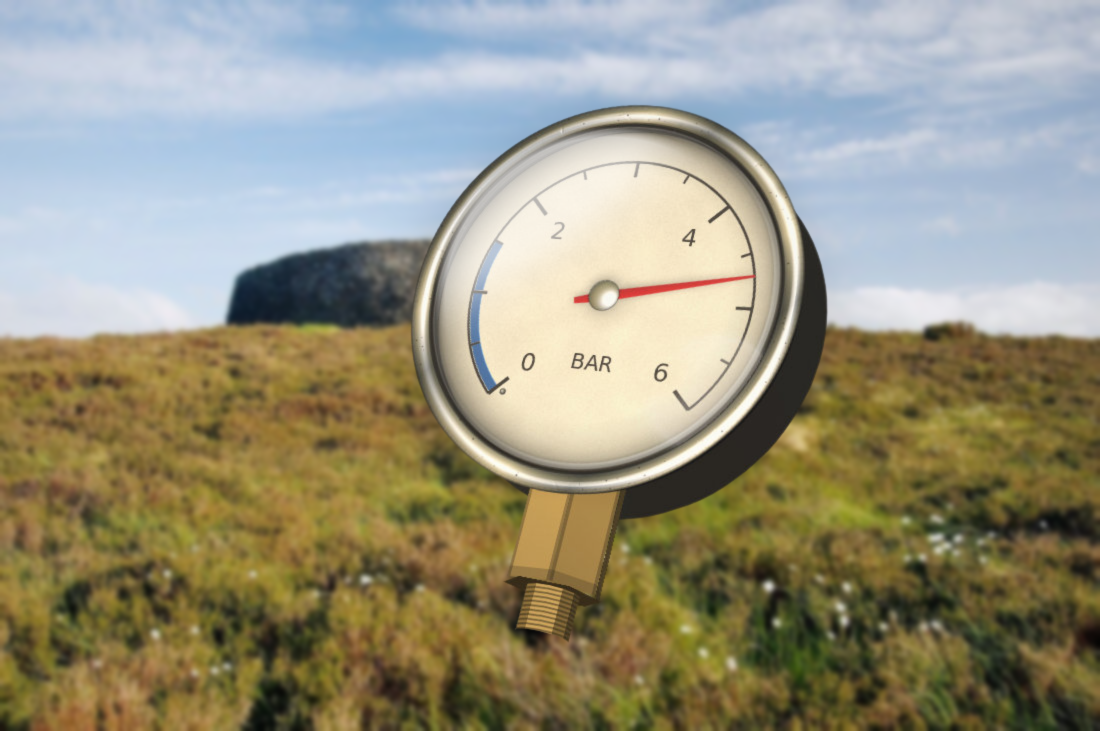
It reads 4.75 bar
